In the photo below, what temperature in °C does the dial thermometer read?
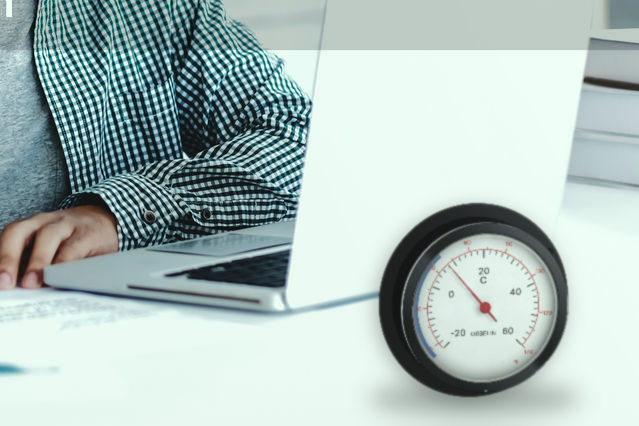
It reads 8 °C
